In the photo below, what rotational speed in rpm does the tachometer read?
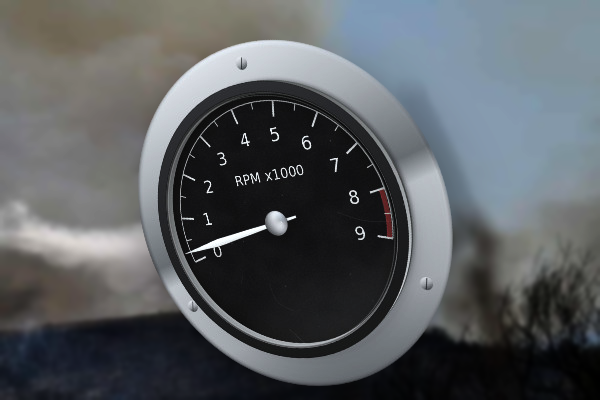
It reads 250 rpm
